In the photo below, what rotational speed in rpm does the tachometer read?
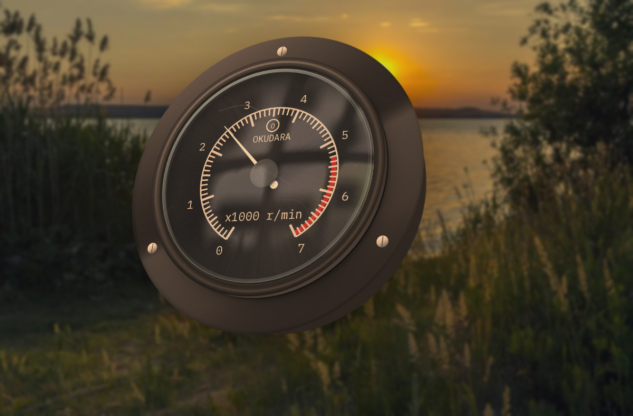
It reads 2500 rpm
